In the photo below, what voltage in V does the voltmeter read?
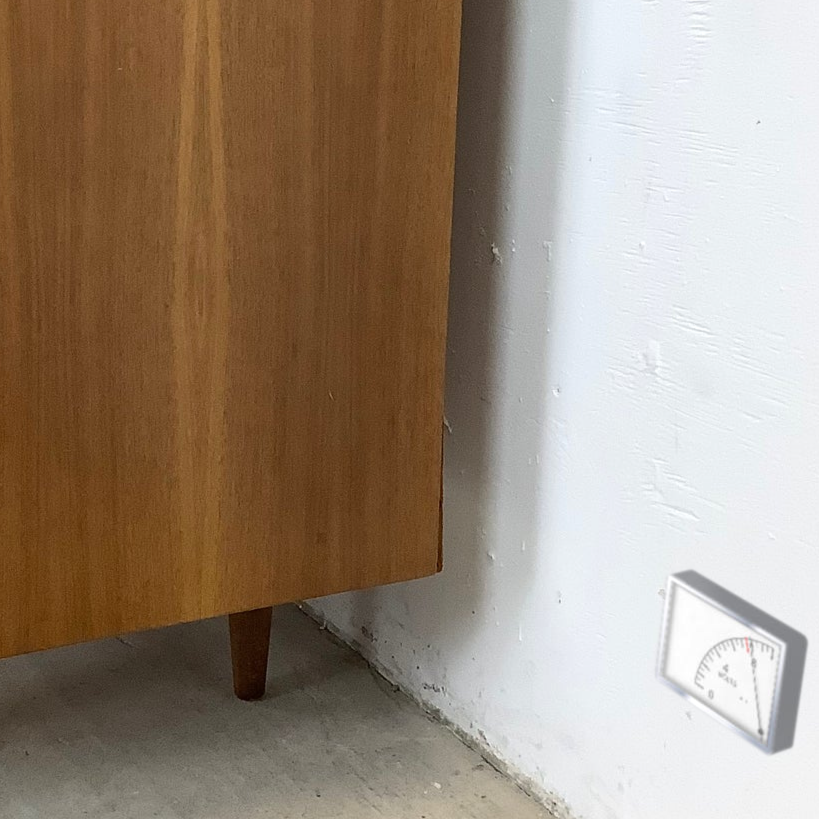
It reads 8 V
